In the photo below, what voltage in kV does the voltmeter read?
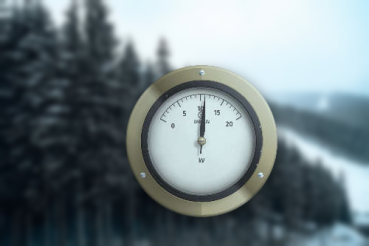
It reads 11 kV
